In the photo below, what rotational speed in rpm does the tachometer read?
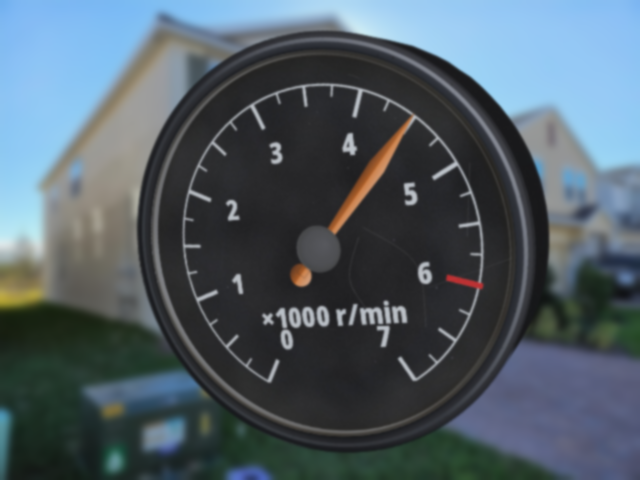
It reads 4500 rpm
